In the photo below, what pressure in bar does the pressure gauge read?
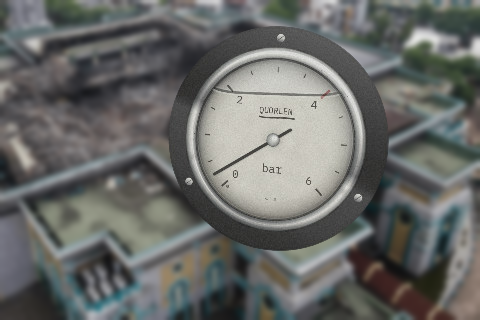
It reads 0.25 bar
